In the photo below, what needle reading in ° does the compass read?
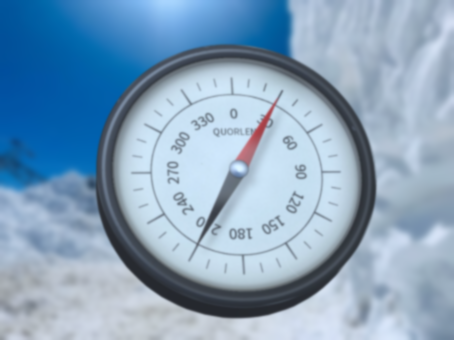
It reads 30 °
